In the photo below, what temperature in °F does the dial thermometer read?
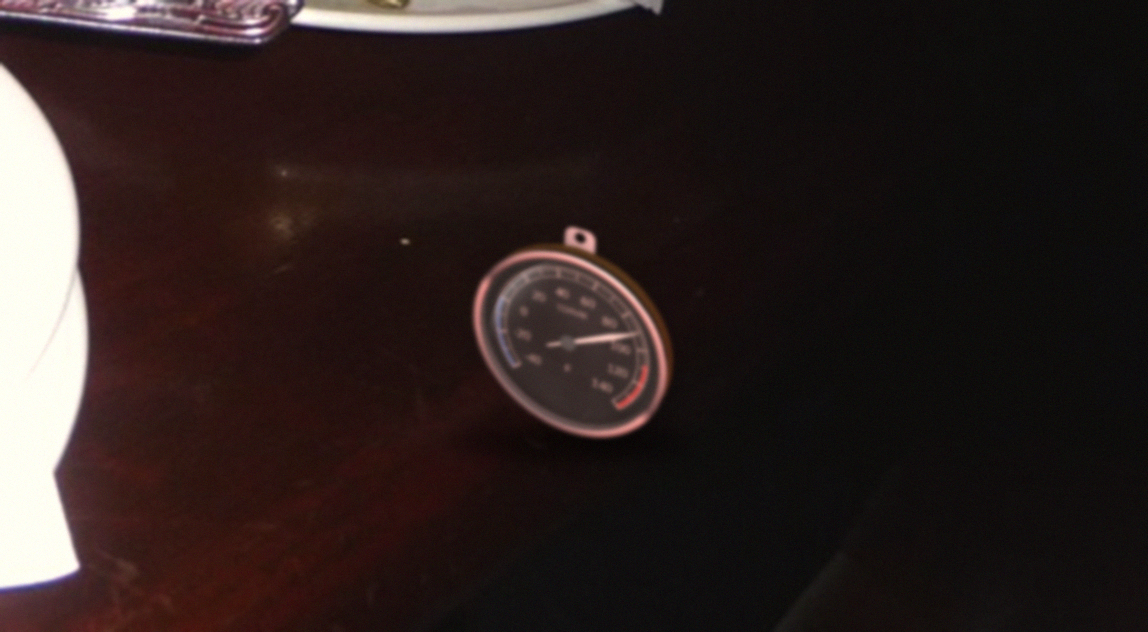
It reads 90 °F
